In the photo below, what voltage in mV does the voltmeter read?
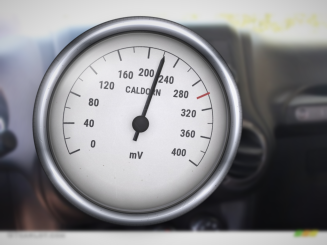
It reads 220 mV
